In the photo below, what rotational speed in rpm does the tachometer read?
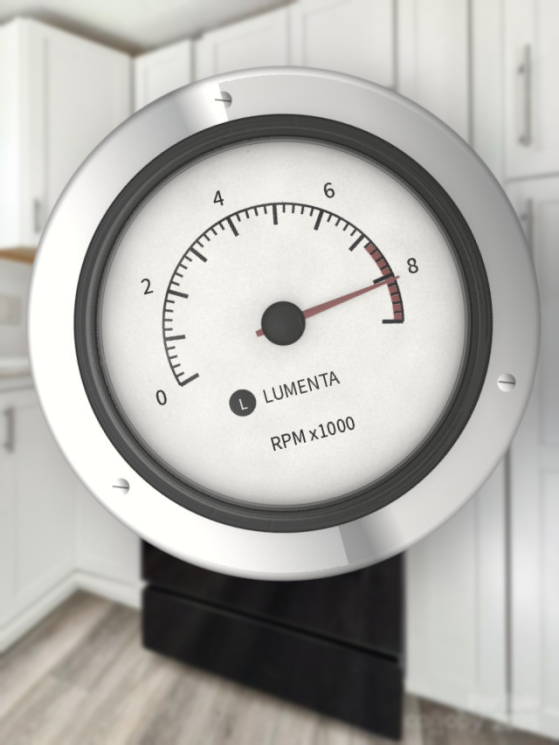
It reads 8100 rpm
